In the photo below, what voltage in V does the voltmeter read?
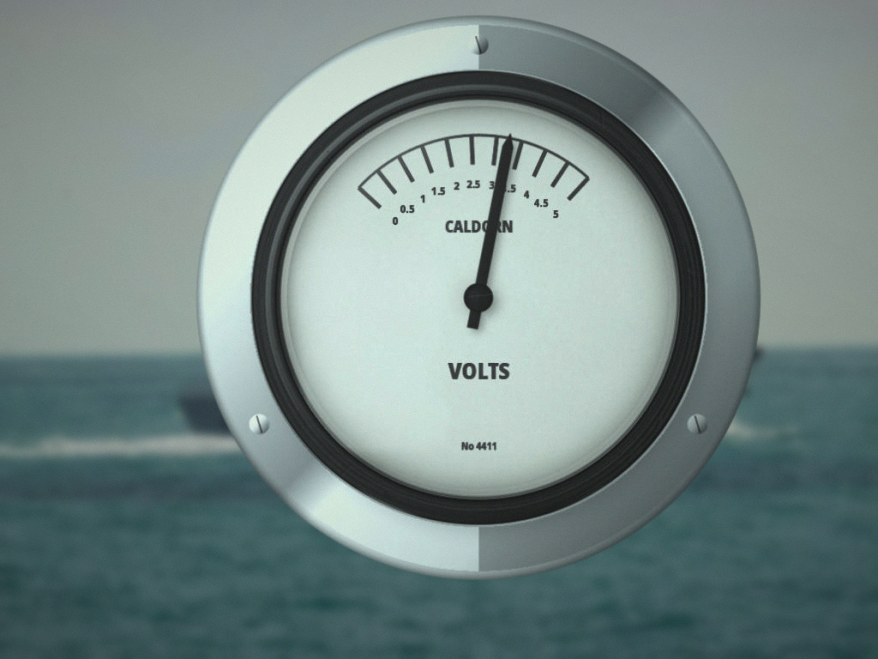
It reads 3.25 V
